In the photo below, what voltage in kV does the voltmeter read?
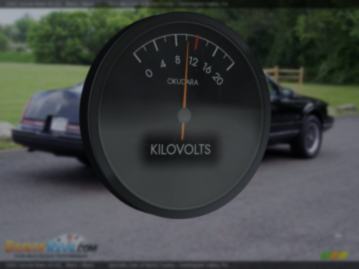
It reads 10 kV
